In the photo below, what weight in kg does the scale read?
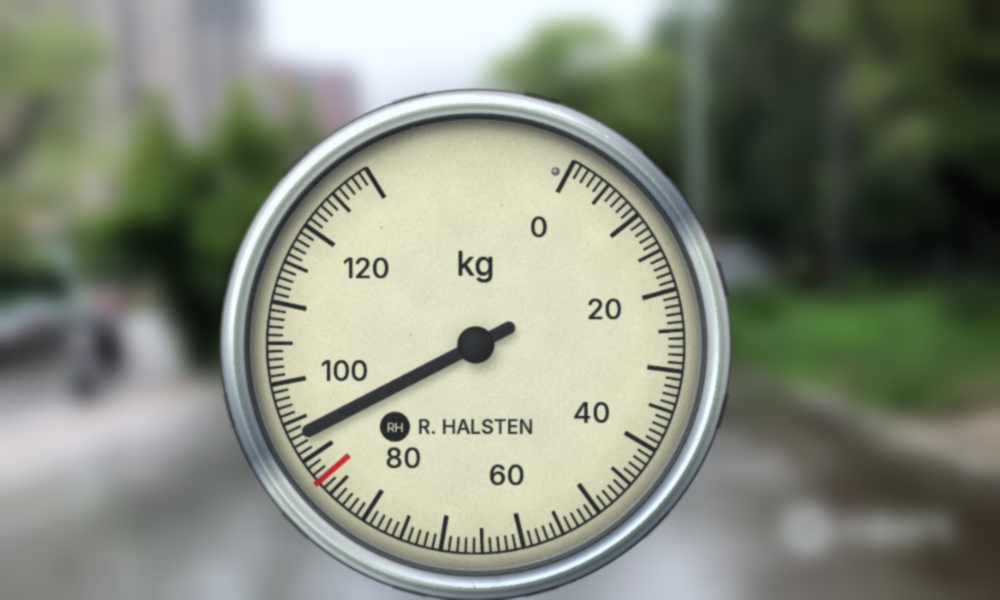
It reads 93 kg
